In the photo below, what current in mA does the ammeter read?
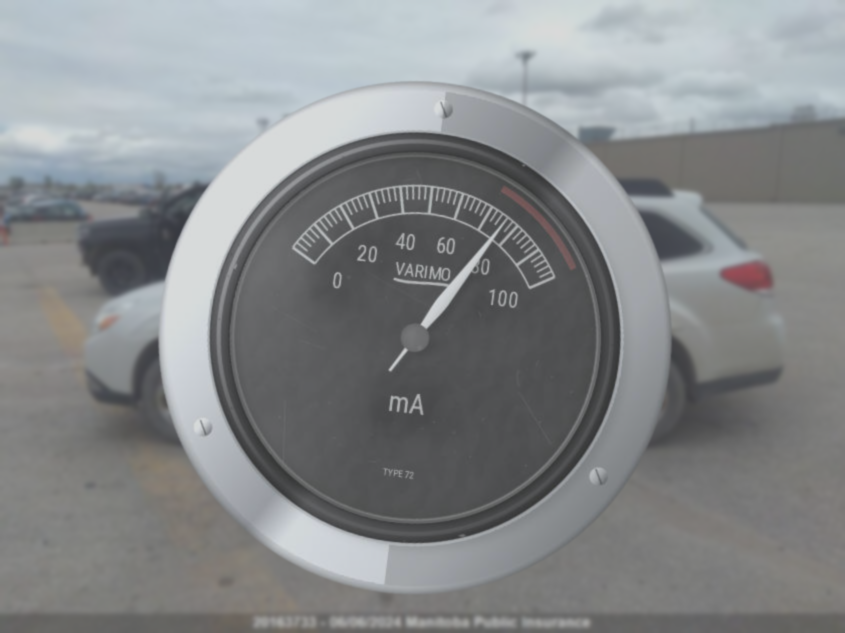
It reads 76 mA
